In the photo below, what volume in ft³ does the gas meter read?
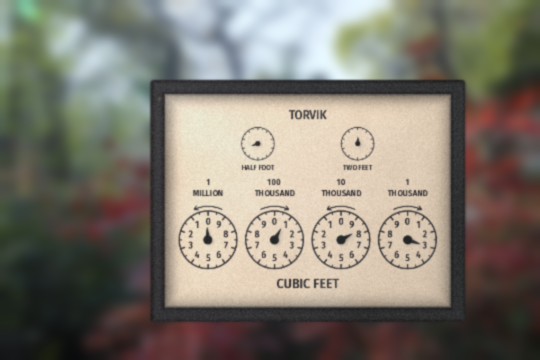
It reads 8300 ft³
